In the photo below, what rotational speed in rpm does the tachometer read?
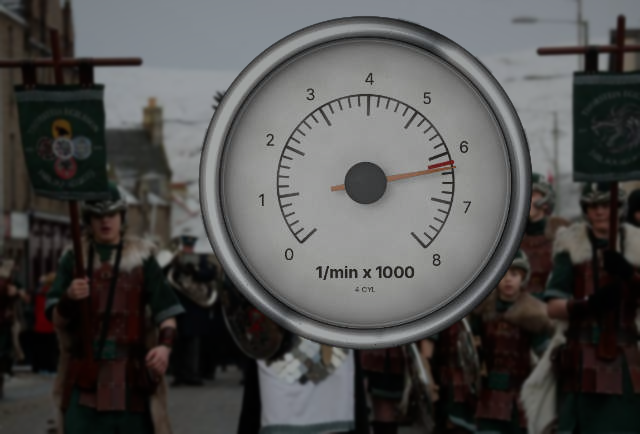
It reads 6300 rpm
